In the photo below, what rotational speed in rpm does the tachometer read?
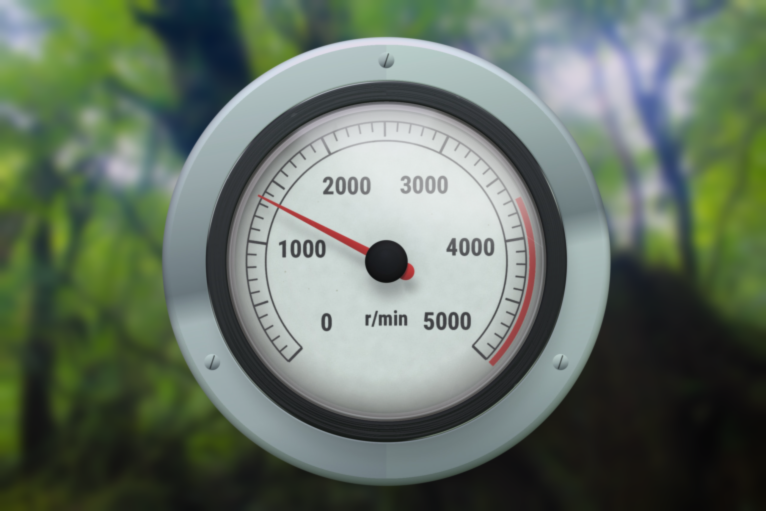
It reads 1350 rpm
